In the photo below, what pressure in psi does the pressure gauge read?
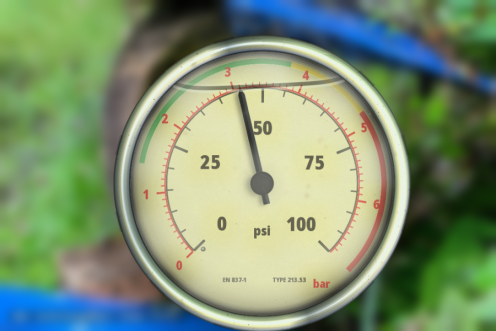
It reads 45 psi
